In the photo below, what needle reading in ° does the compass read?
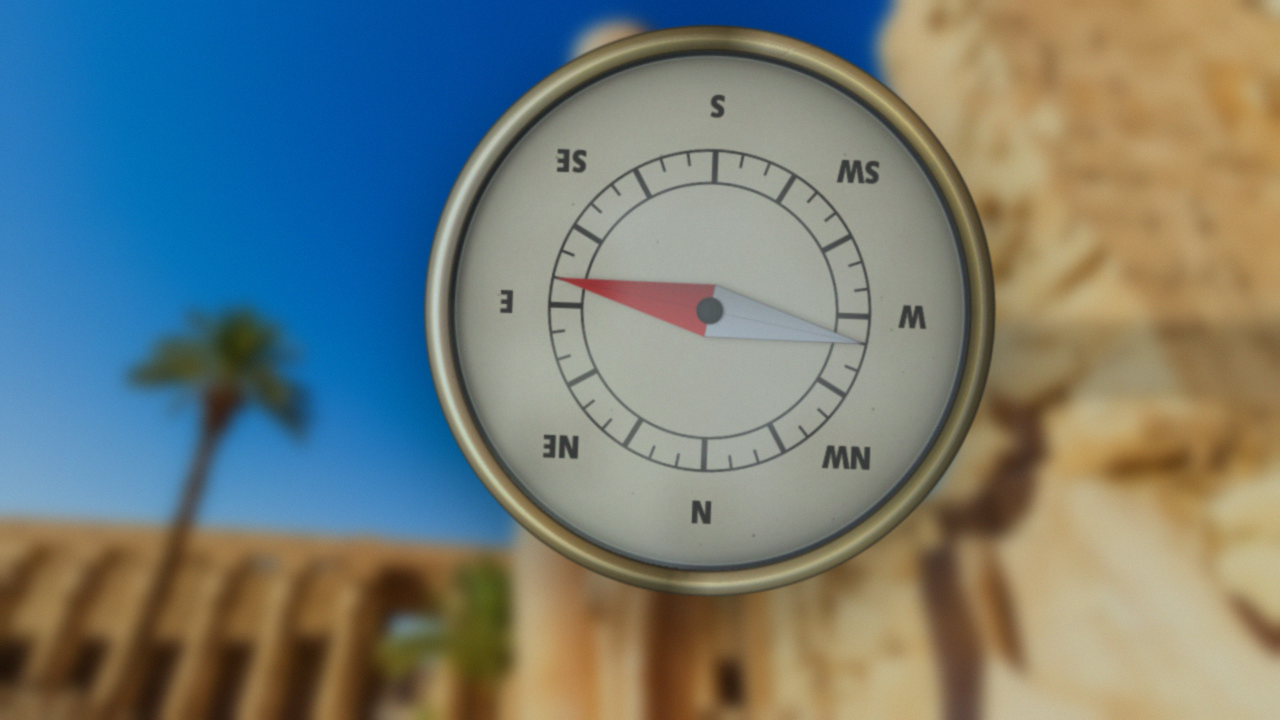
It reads 100 °
